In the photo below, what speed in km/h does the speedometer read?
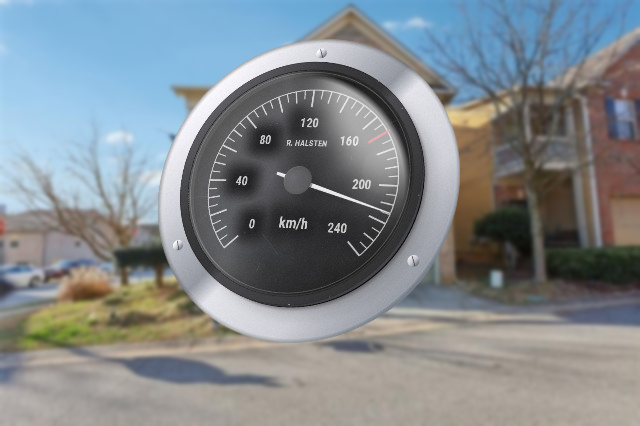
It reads 215 km/h
